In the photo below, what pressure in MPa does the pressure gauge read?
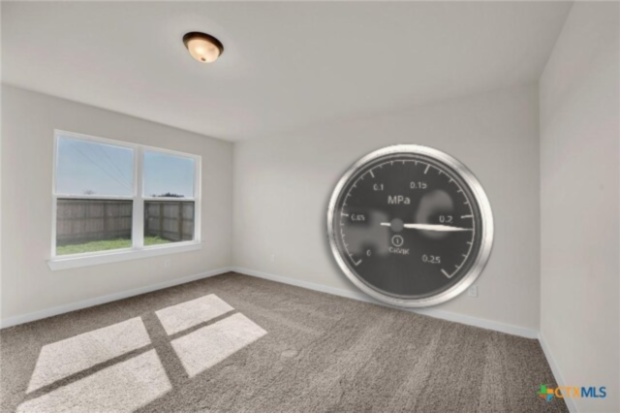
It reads 0.21 MPa
